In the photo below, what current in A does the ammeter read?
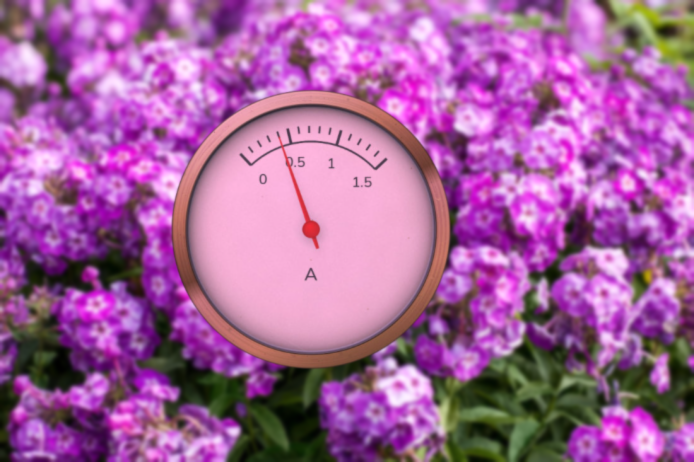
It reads 0.4 A
